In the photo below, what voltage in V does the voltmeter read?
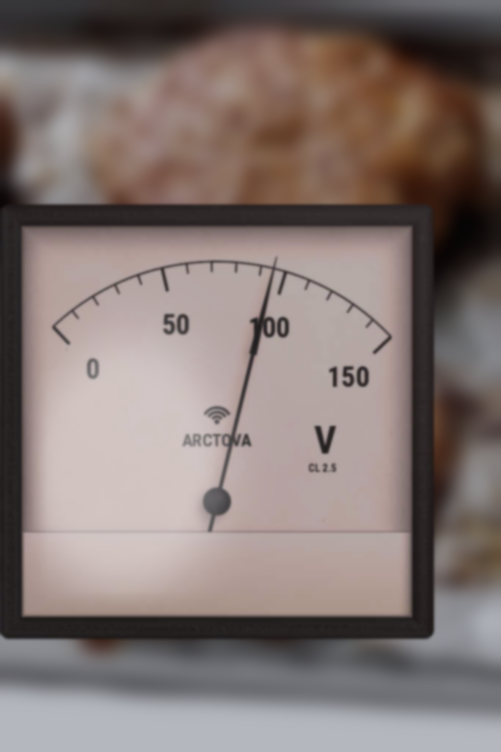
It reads 95 V
